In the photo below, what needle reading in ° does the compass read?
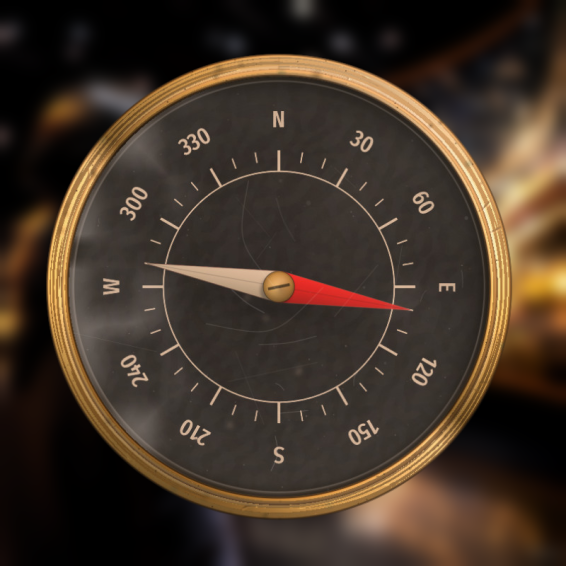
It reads 100 °
